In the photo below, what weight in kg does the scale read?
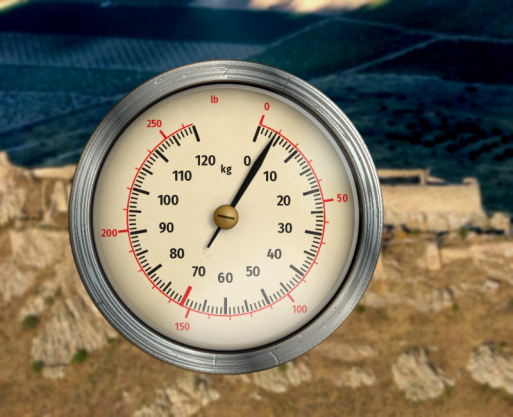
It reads 4 kg
